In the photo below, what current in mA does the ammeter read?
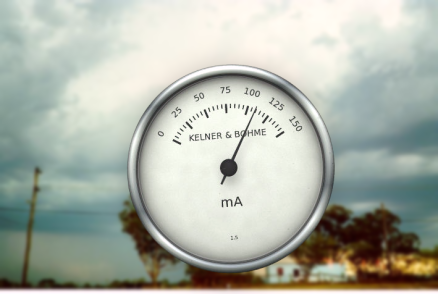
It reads 110 mA
